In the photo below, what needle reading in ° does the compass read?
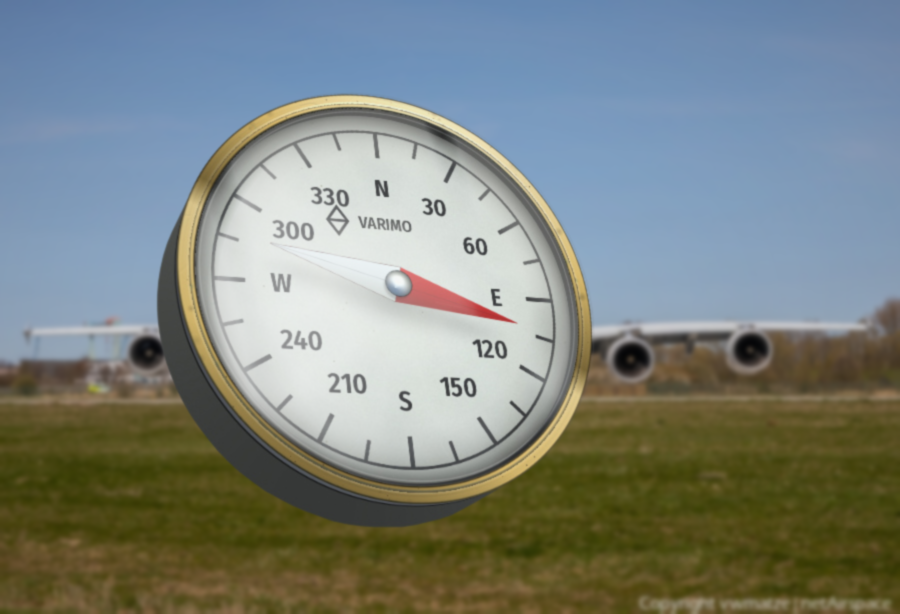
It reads 105 °
